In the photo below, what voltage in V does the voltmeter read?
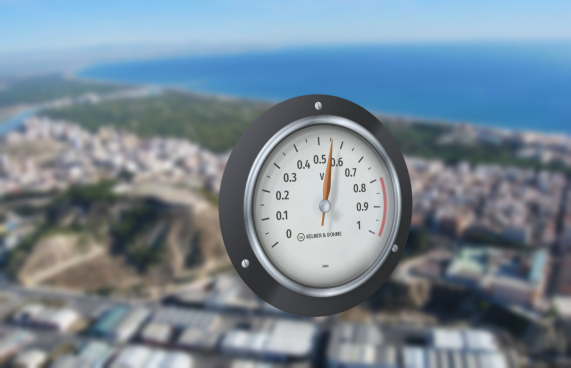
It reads 0.55 V
